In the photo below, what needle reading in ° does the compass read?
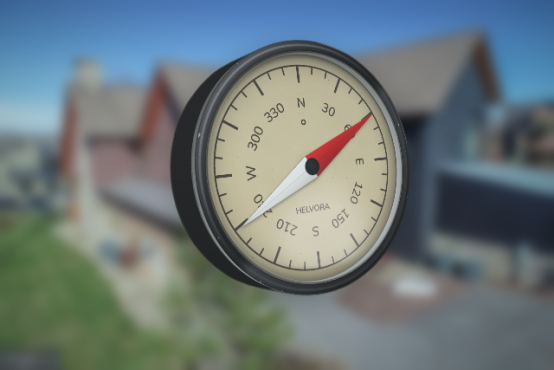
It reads 60 °
